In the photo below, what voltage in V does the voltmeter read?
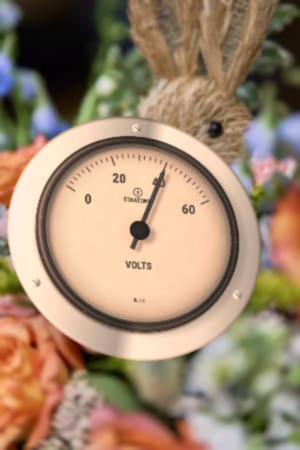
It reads 40 V
